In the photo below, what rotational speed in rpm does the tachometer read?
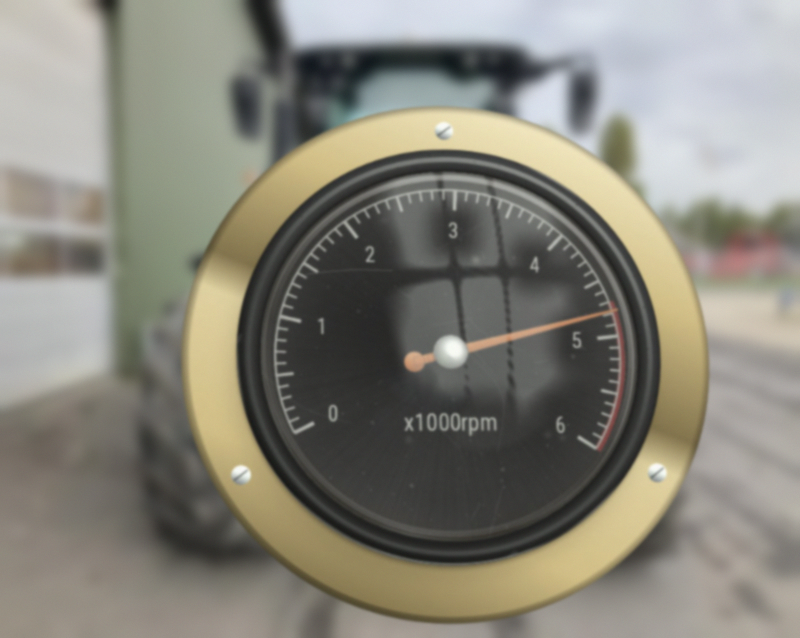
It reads 4800 rpm
